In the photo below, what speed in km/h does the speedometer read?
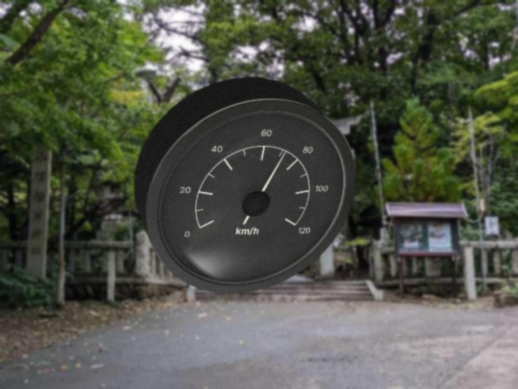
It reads 70 km/h
